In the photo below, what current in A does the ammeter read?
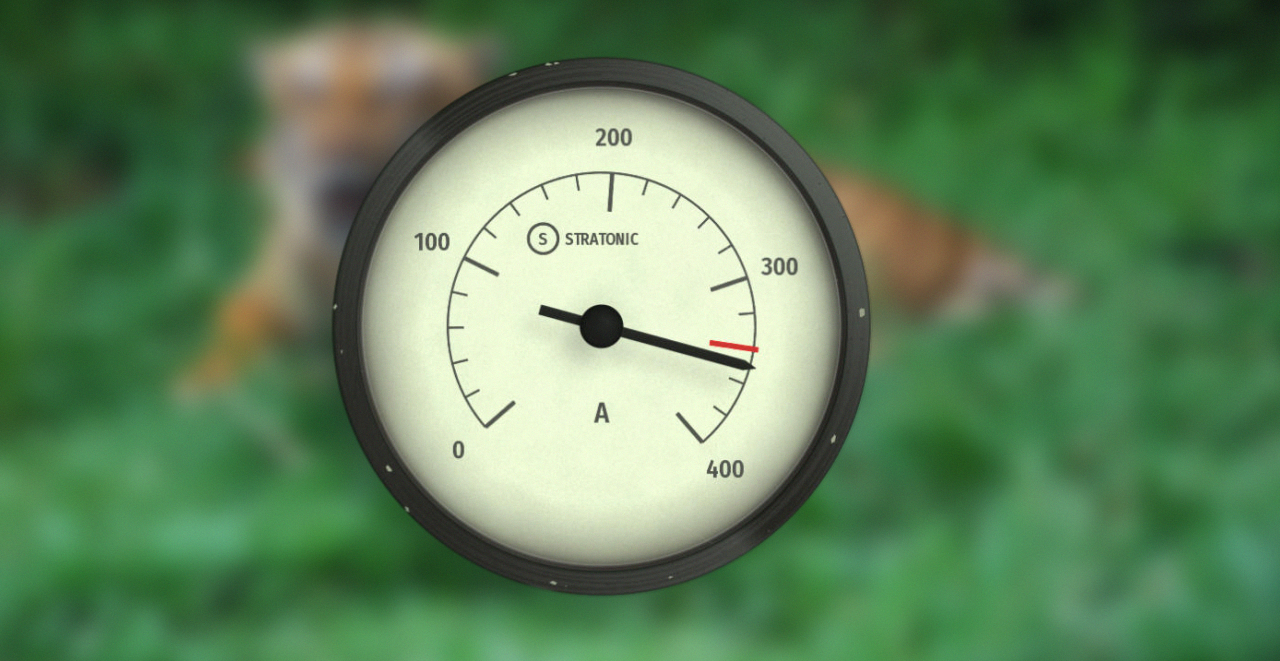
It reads 350 A
